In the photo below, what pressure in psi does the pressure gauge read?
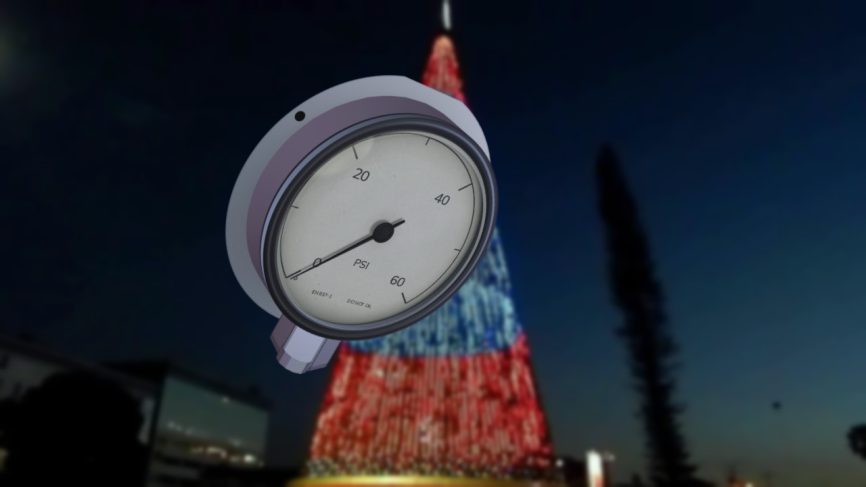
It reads 0 psi
